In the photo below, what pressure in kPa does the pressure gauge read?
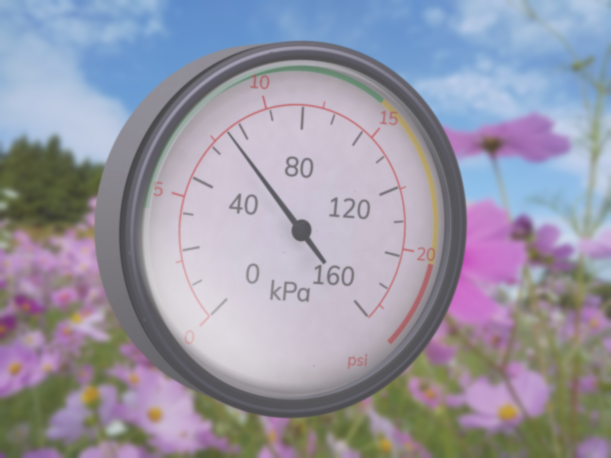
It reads 55 kPa
